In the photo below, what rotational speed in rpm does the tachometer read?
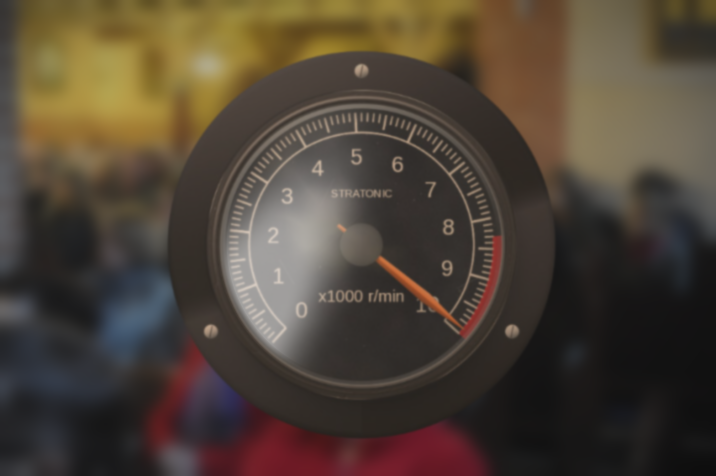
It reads 9900 rpm
